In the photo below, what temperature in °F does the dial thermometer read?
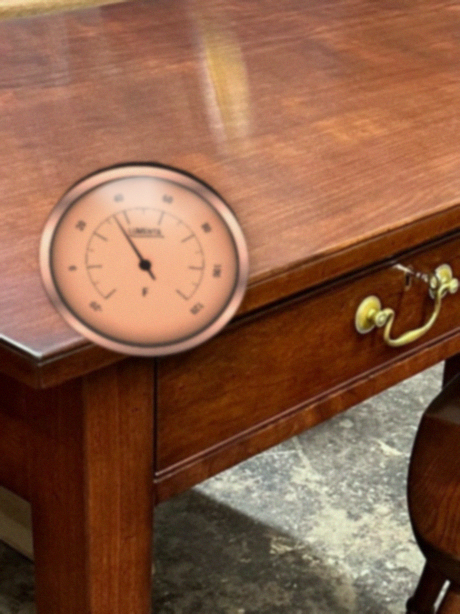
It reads 35 °F
